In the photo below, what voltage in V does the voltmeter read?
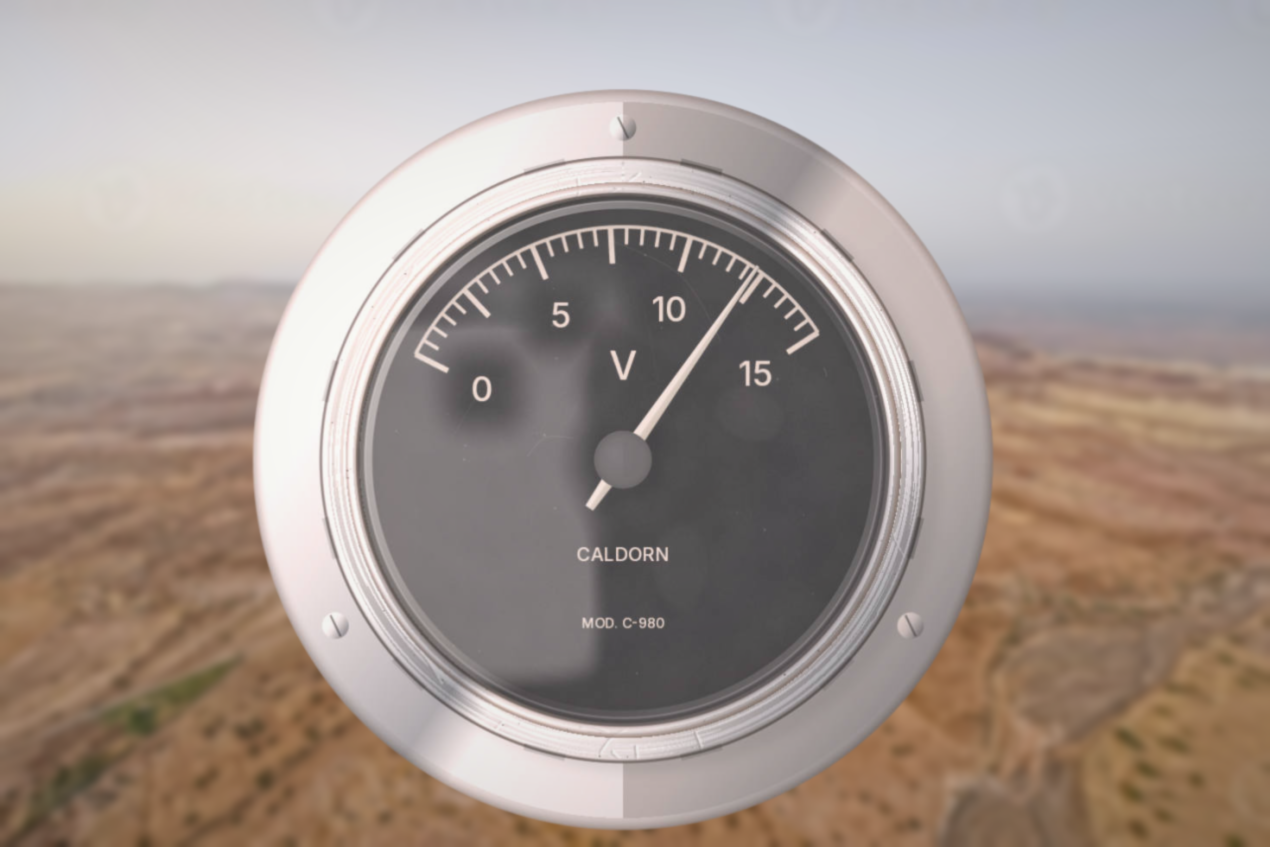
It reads 12.25 V
